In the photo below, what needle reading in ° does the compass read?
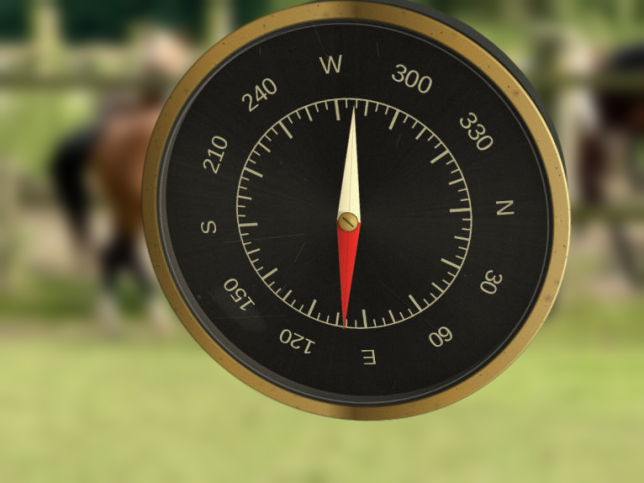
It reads 100 °
